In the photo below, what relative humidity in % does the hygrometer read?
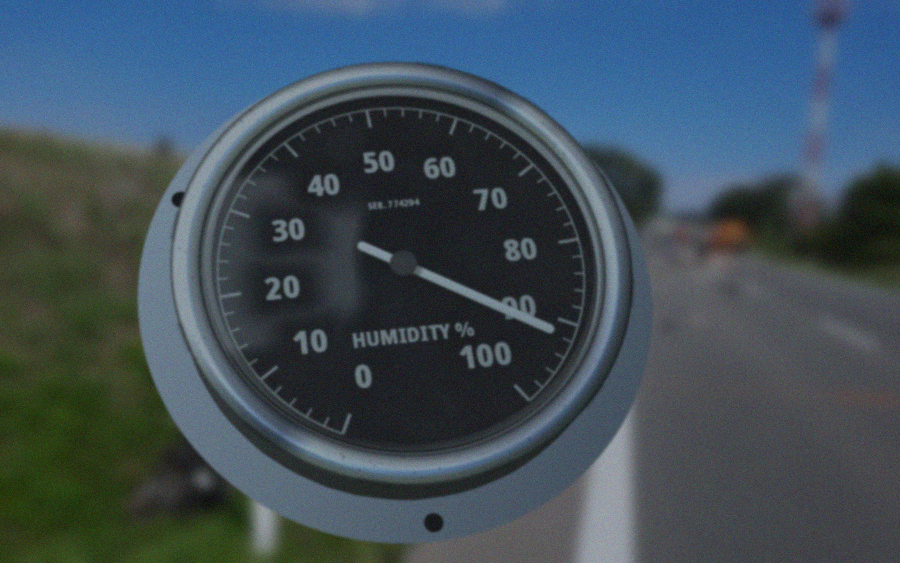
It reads 92 %
